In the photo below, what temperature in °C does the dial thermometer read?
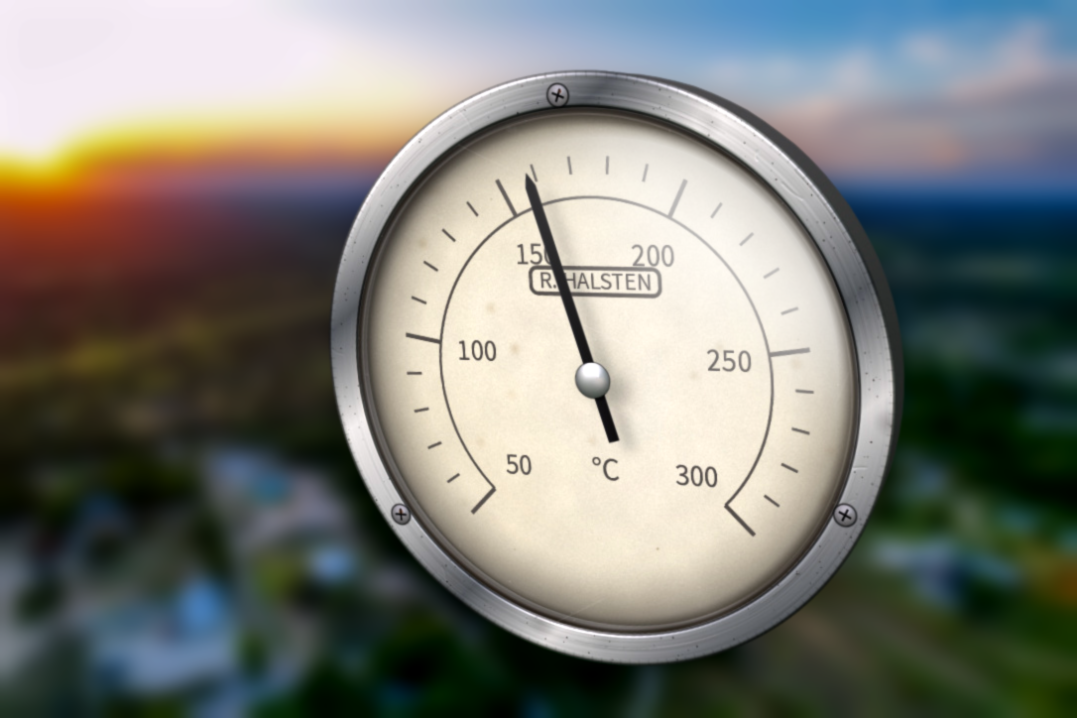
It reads 160 °C
